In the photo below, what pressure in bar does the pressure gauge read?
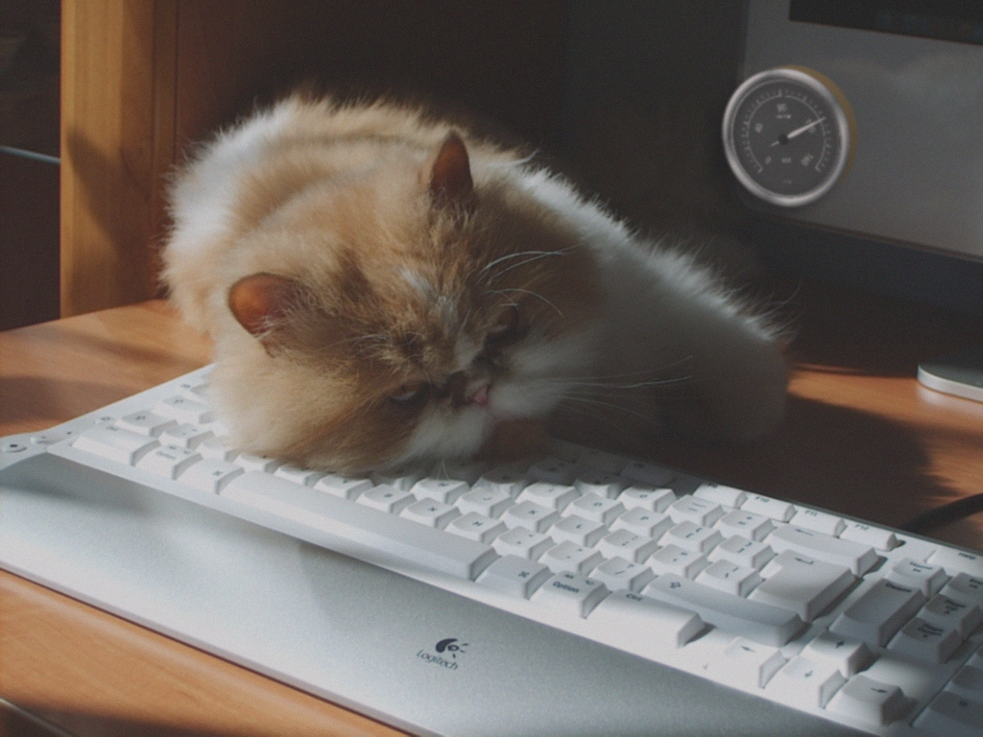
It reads 120 bar
